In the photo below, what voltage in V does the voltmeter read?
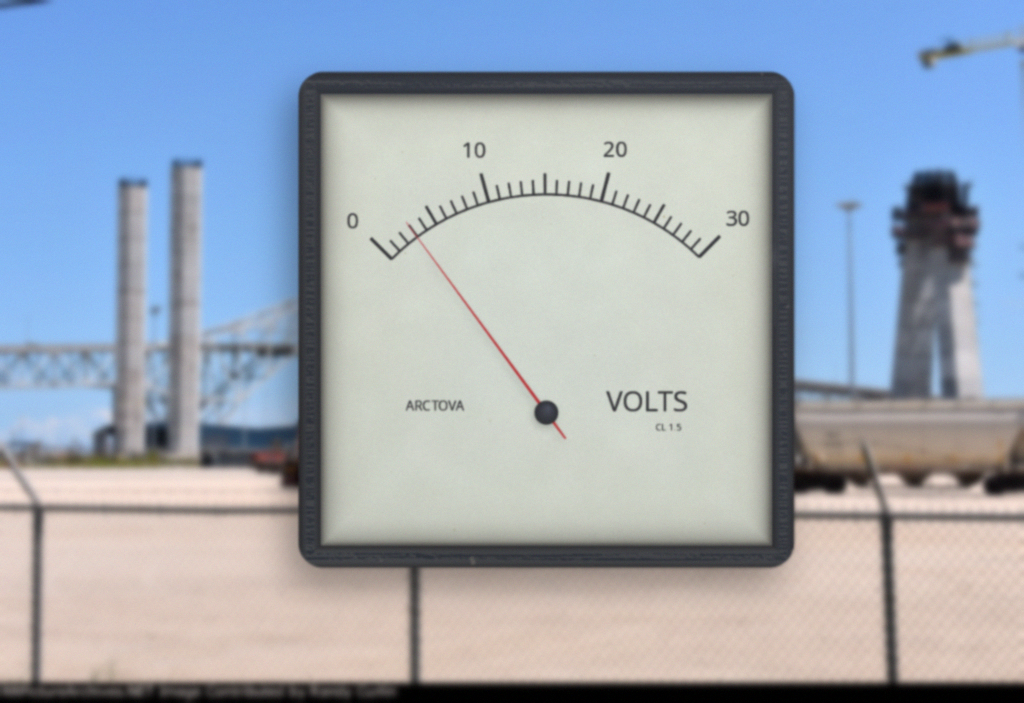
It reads 3 V
